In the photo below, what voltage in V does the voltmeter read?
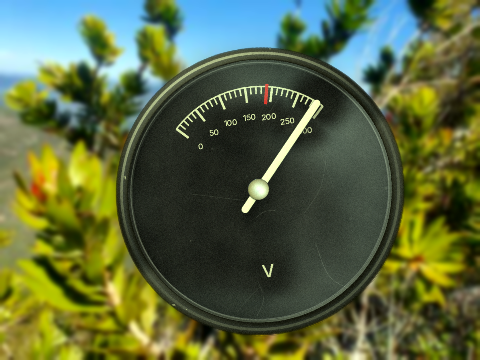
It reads 290 V
